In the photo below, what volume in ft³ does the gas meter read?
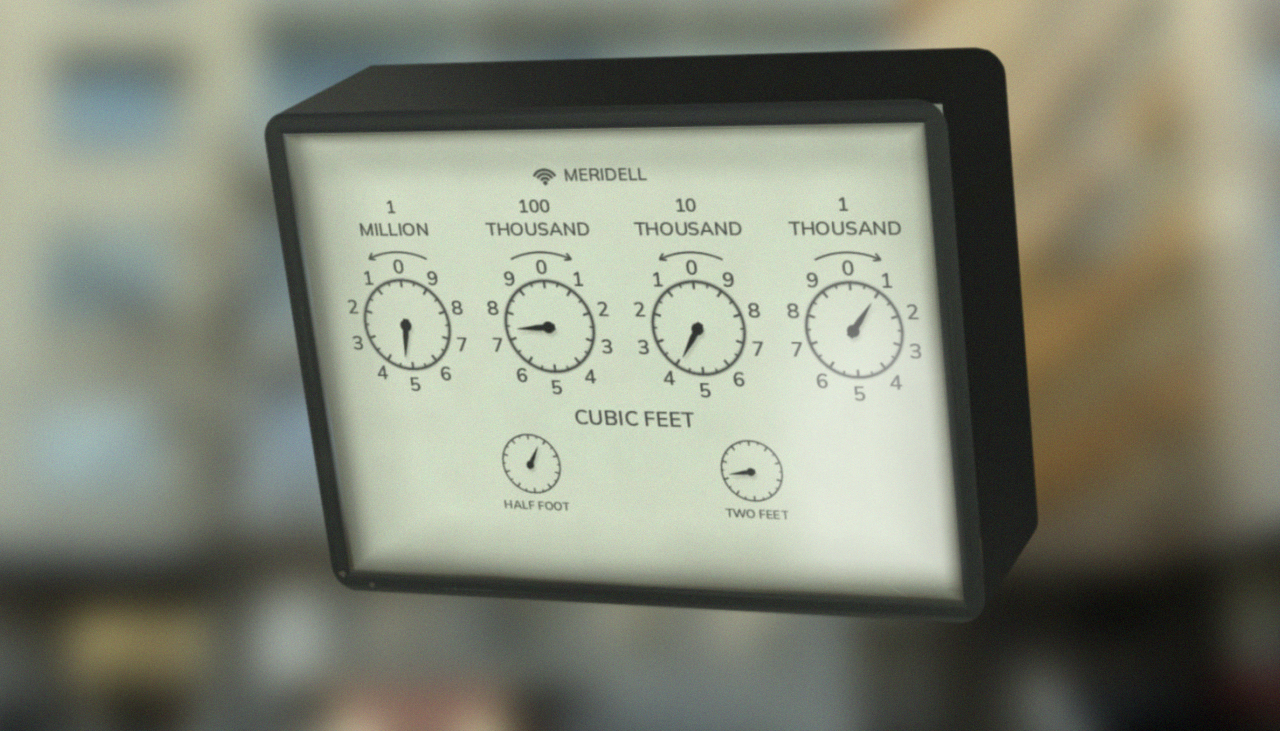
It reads 474100 ft³
